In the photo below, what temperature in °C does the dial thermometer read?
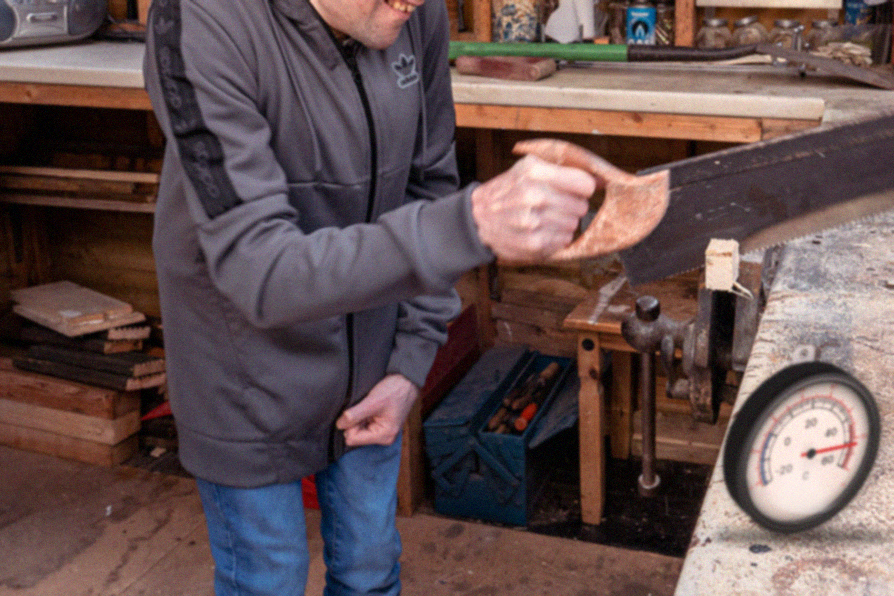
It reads 50 °C
